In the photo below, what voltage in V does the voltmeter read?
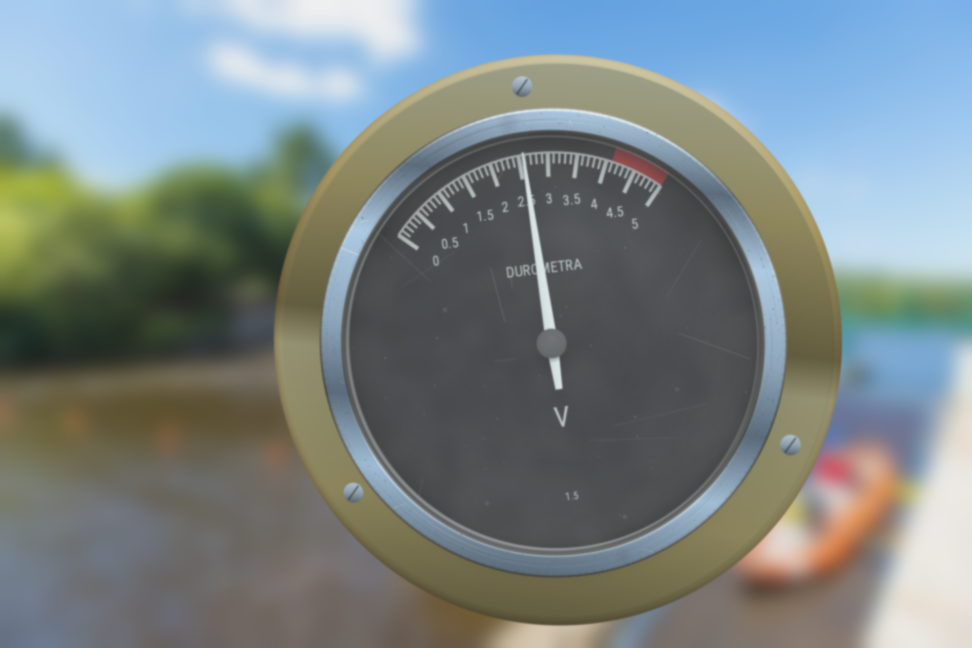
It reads 2.6 V
